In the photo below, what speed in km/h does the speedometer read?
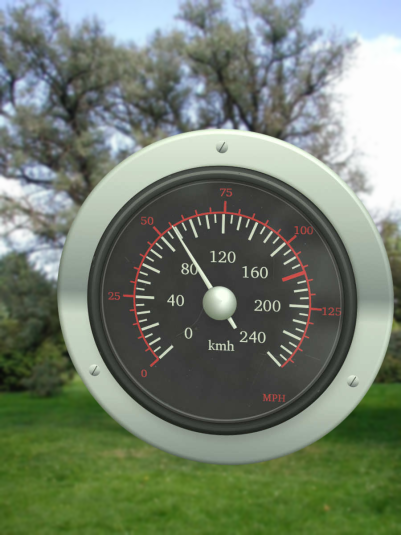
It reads 90 km/h
